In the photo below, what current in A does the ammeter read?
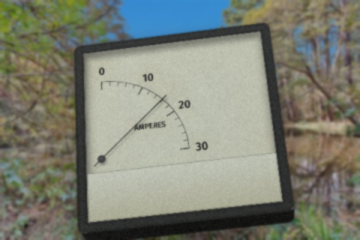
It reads 16 A
